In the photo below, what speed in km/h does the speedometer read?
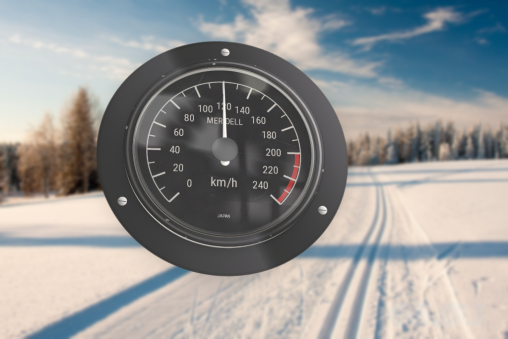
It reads 120 km/h
